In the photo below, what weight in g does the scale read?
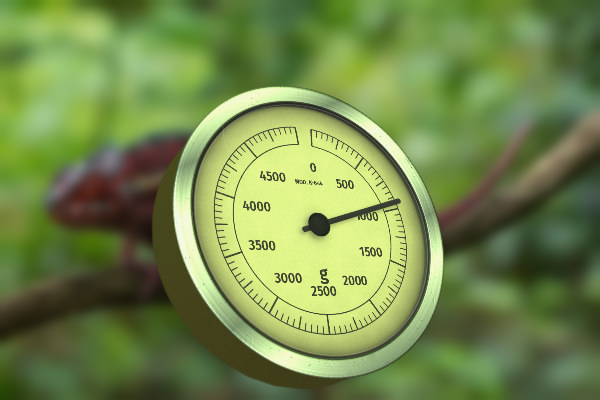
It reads 950 g
